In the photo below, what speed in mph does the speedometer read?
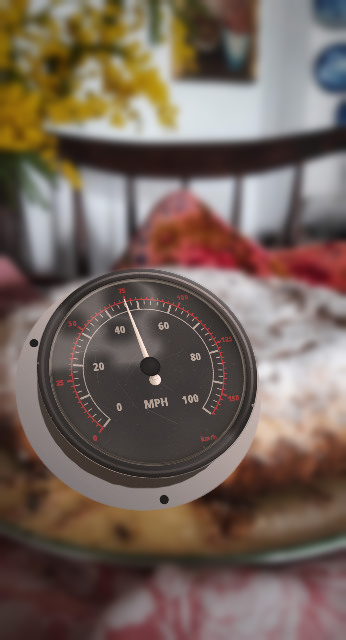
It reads 46 mph
